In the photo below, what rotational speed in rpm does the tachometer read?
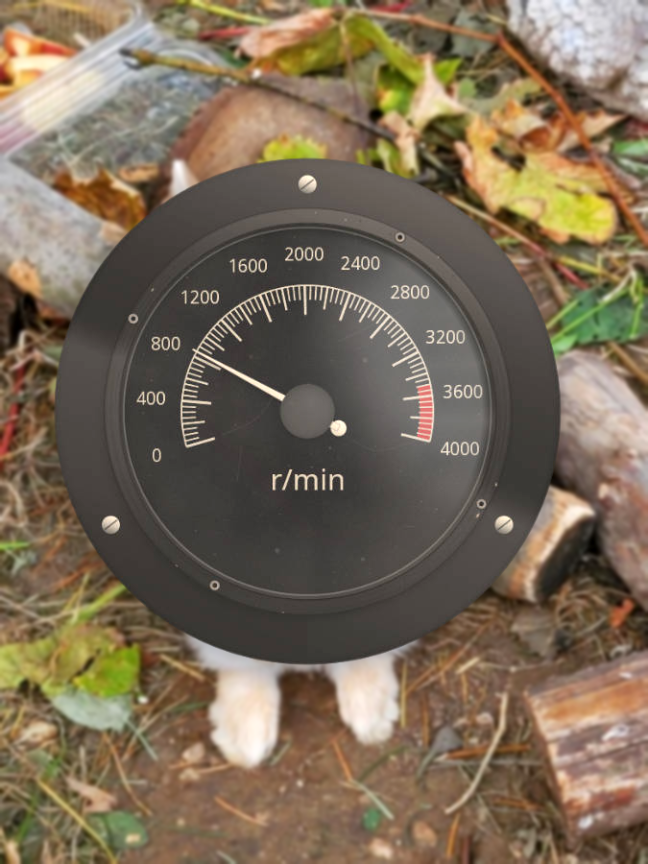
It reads 850 rpm
